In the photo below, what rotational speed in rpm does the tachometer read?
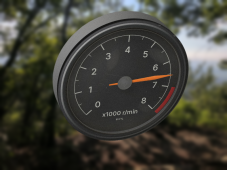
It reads 6500 rpm
